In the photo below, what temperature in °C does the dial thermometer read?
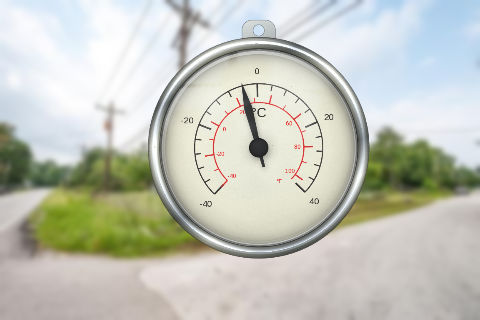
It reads -4 °C
